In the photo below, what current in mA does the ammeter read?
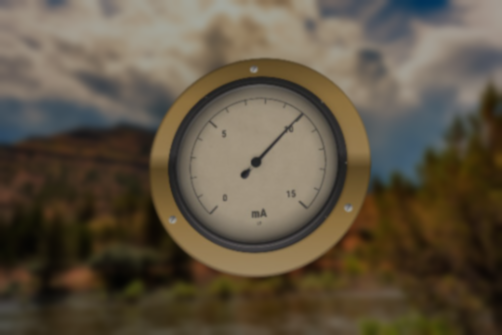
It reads 10 mA
